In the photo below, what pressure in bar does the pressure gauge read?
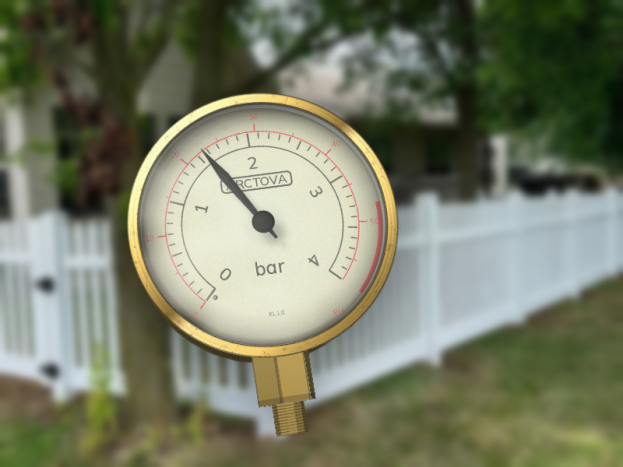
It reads 1.55 bar
